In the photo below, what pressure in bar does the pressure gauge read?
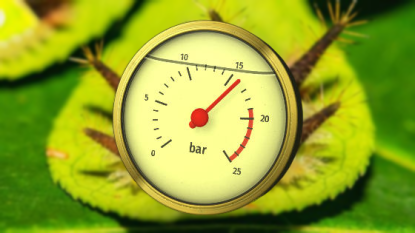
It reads 16 bar
